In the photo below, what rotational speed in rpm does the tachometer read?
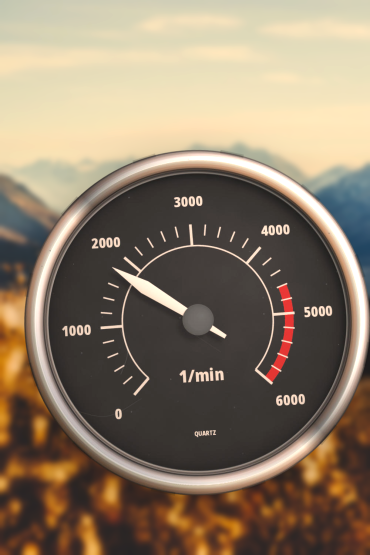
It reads 1800 rpm
